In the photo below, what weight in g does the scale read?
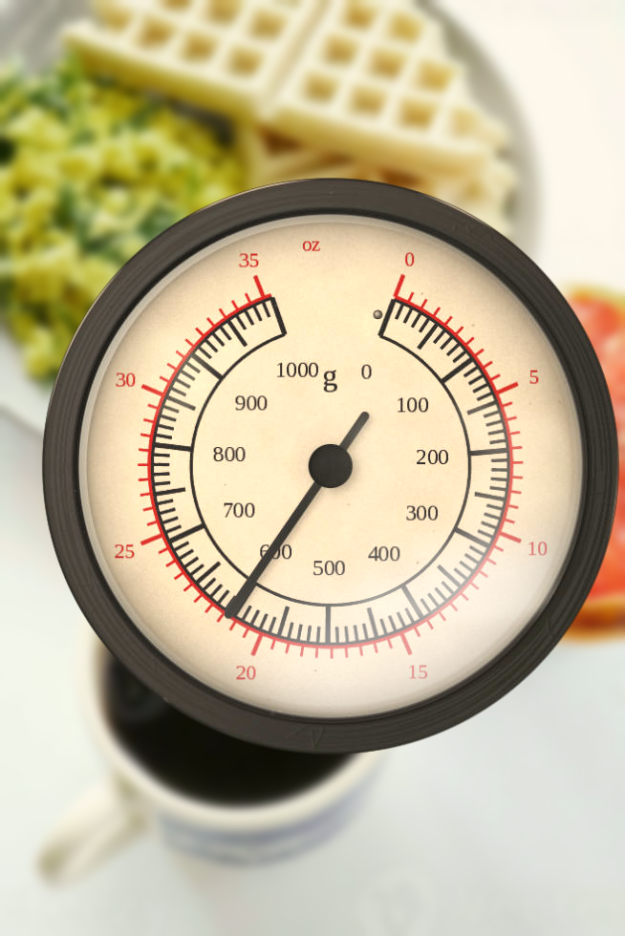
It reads 605 g
